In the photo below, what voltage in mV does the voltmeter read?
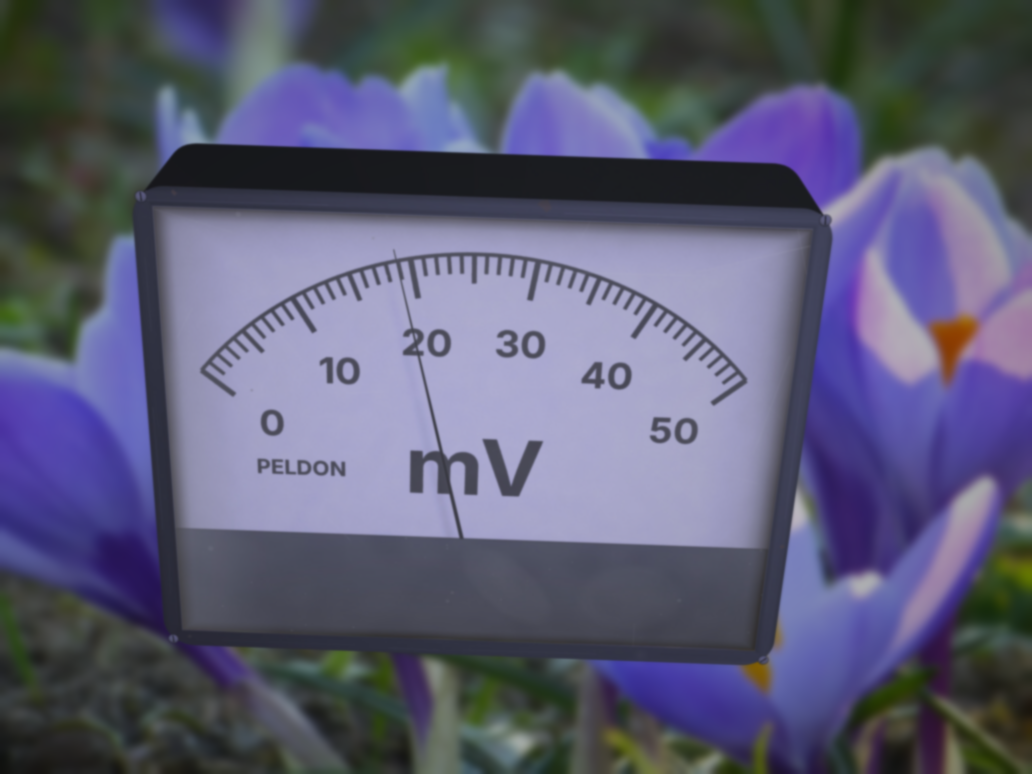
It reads 19 mV
